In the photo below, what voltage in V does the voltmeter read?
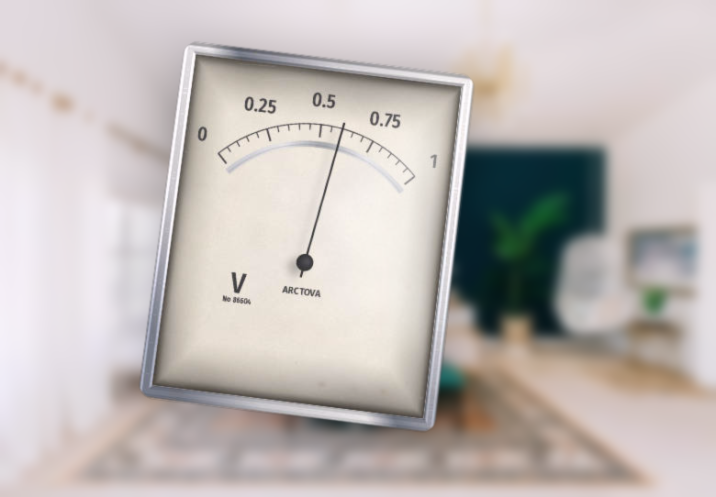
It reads 0.6 V
